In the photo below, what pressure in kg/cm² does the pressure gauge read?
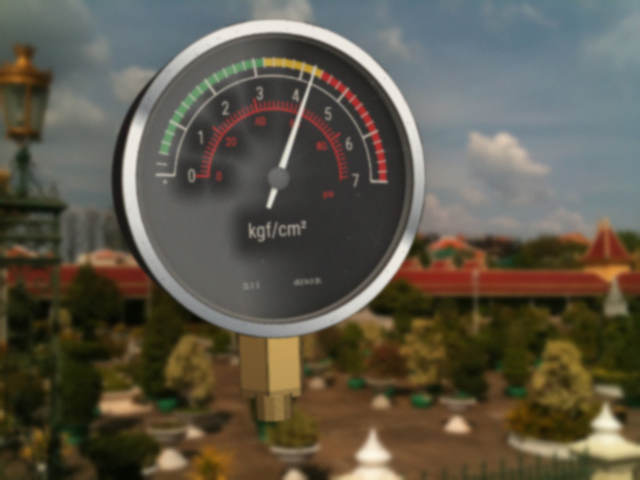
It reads 4.2 kg/cm²
